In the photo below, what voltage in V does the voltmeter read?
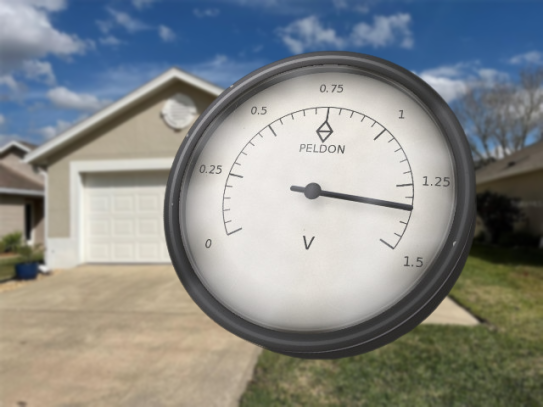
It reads 1.35 V
